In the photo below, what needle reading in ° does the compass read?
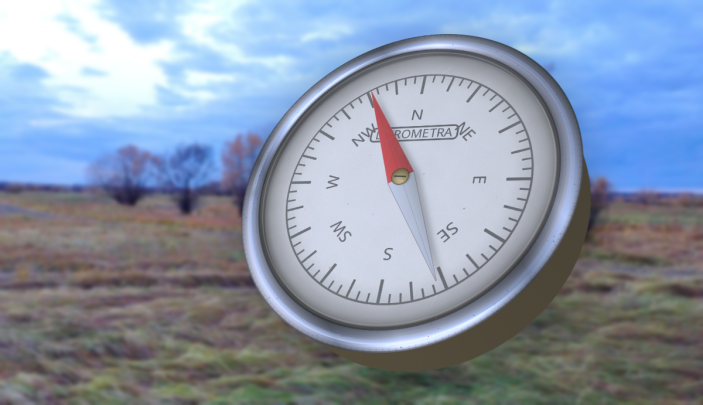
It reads 332.5 °
